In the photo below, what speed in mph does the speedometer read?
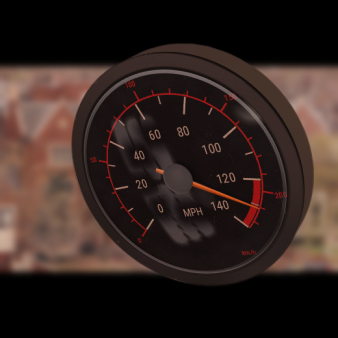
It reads 130 mph
